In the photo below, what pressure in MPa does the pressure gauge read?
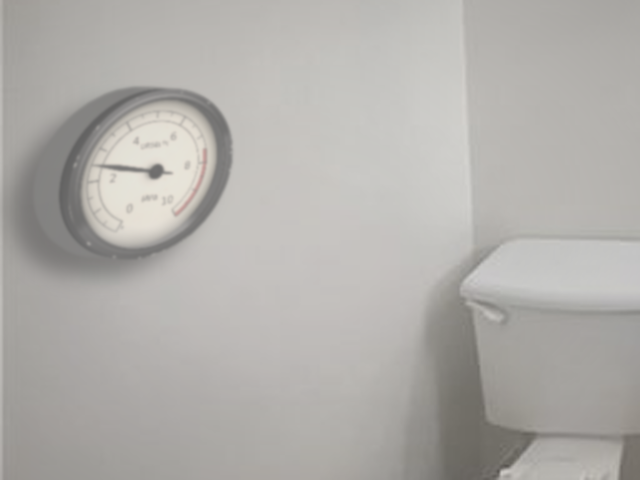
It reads 2.5 MPa
